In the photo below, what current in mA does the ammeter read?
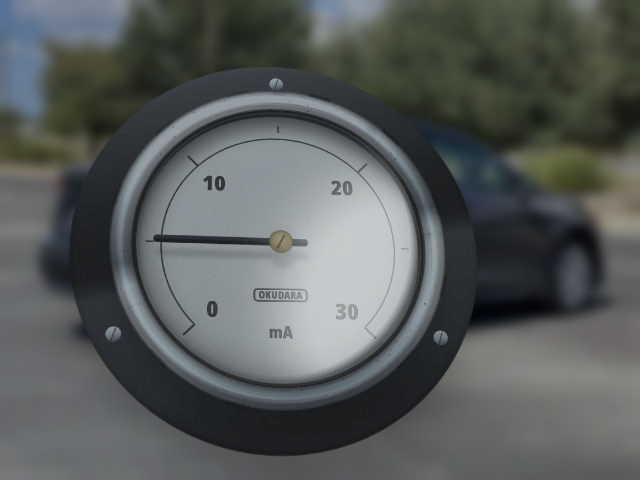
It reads 5 mA
